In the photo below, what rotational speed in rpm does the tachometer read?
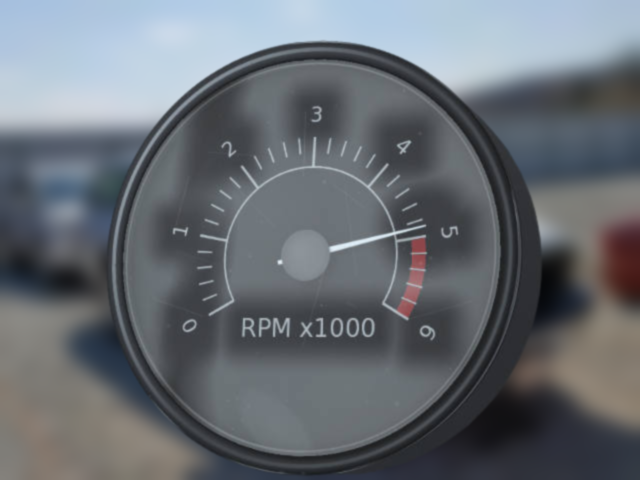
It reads 4900 rpm
